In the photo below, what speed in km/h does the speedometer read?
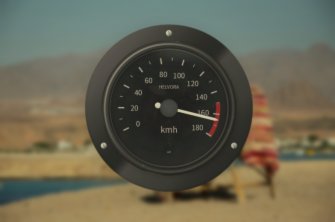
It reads 165 km/h
